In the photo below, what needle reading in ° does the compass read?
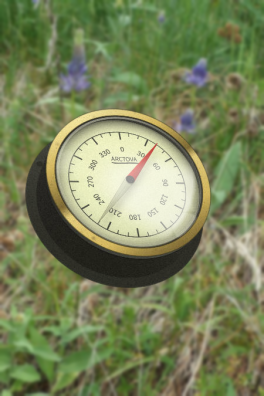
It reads 40 °
